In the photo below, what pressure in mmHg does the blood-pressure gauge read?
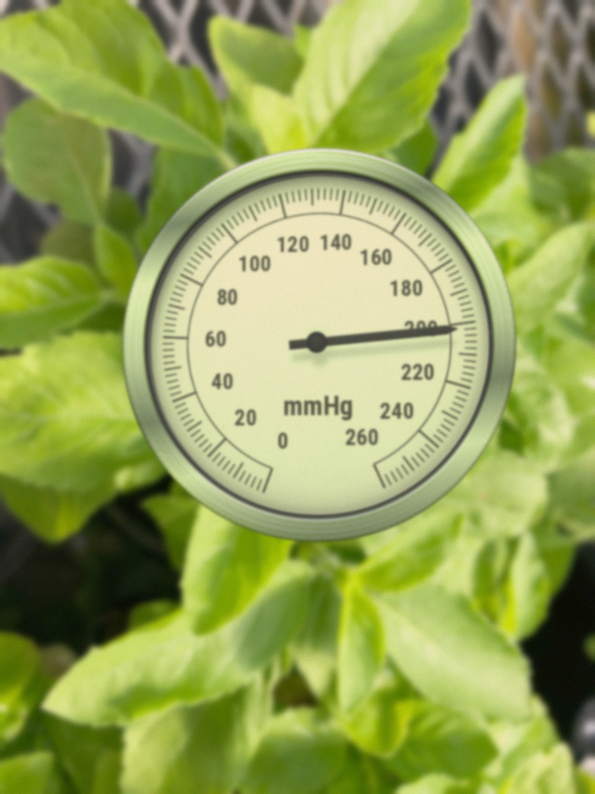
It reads 202 mmHg
